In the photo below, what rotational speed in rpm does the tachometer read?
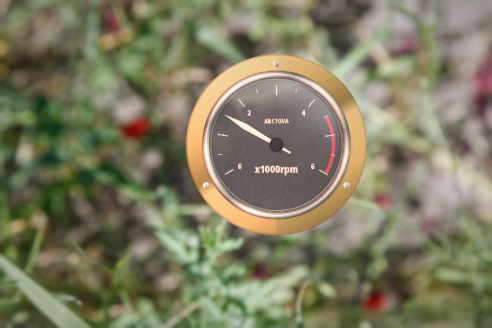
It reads 1500 rpm
